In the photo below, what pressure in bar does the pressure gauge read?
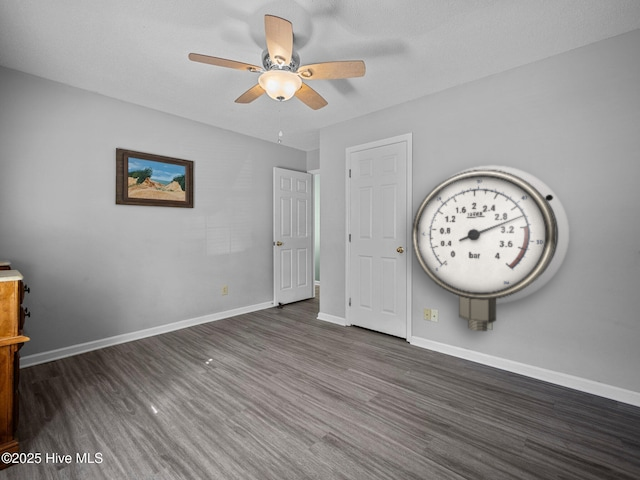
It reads 3 bar
